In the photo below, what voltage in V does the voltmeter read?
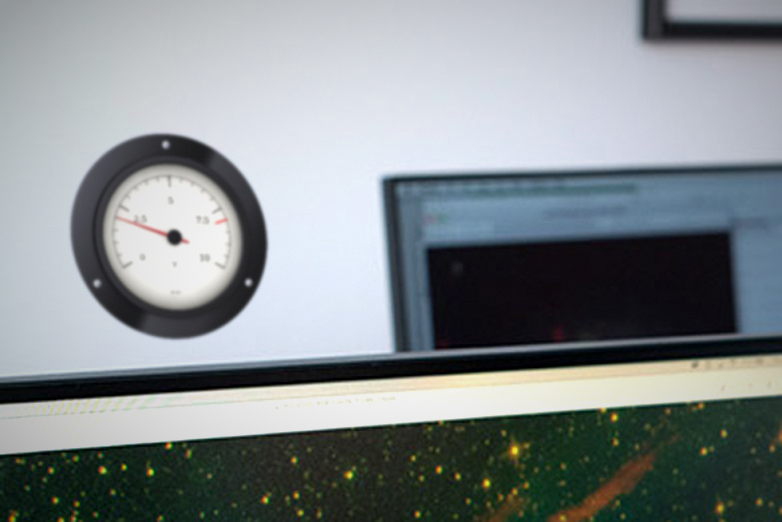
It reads 2 V
